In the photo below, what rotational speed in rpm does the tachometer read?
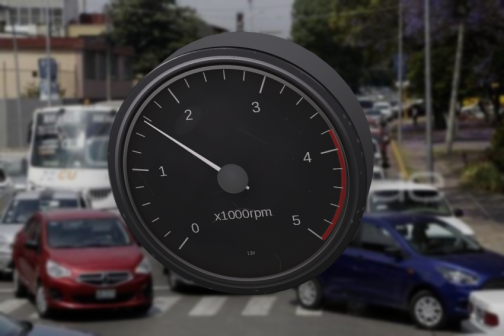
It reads 1600 rpm
